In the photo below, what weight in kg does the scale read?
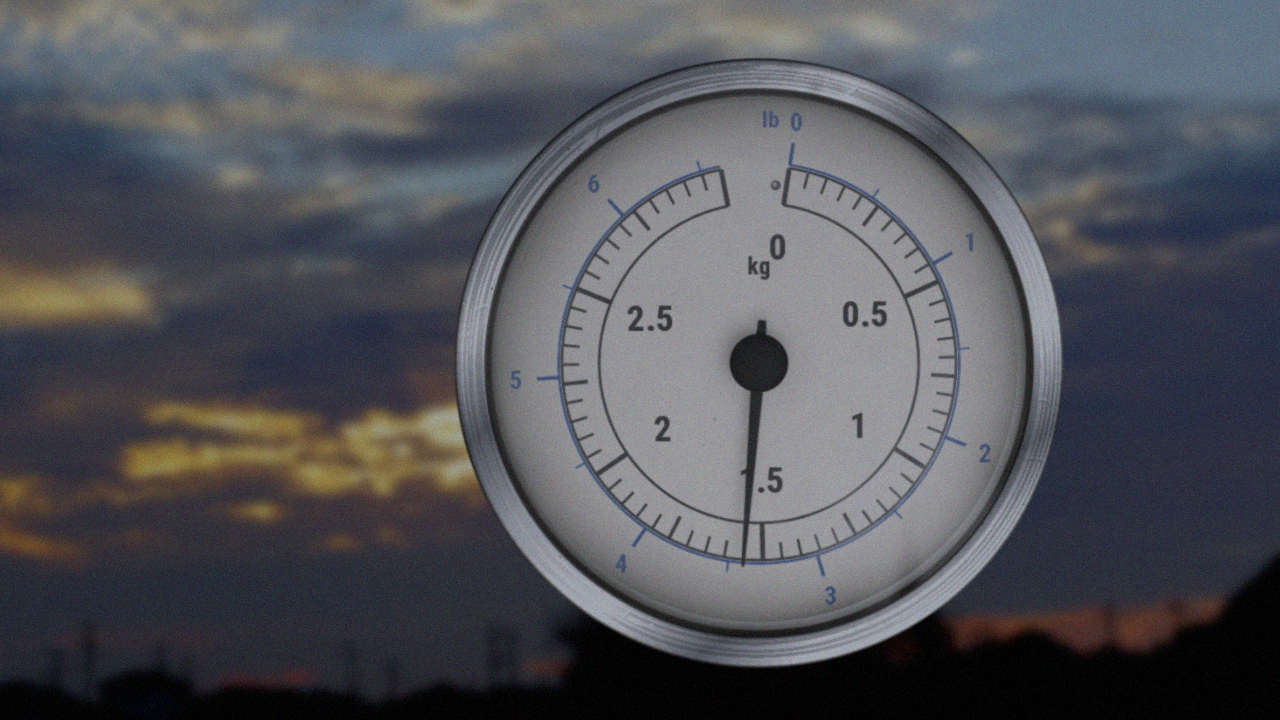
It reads 1.55 kg
